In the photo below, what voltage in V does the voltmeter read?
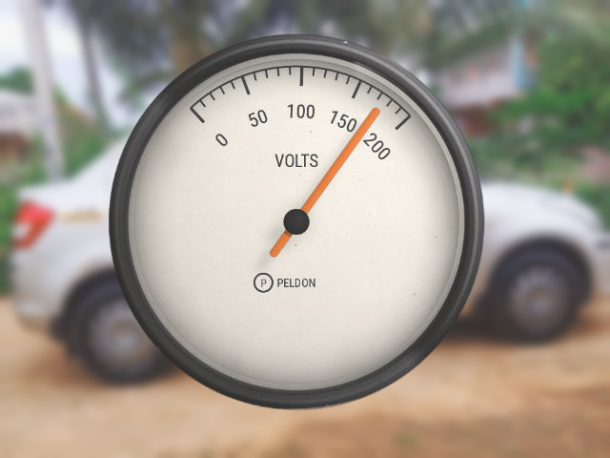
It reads 175 V
